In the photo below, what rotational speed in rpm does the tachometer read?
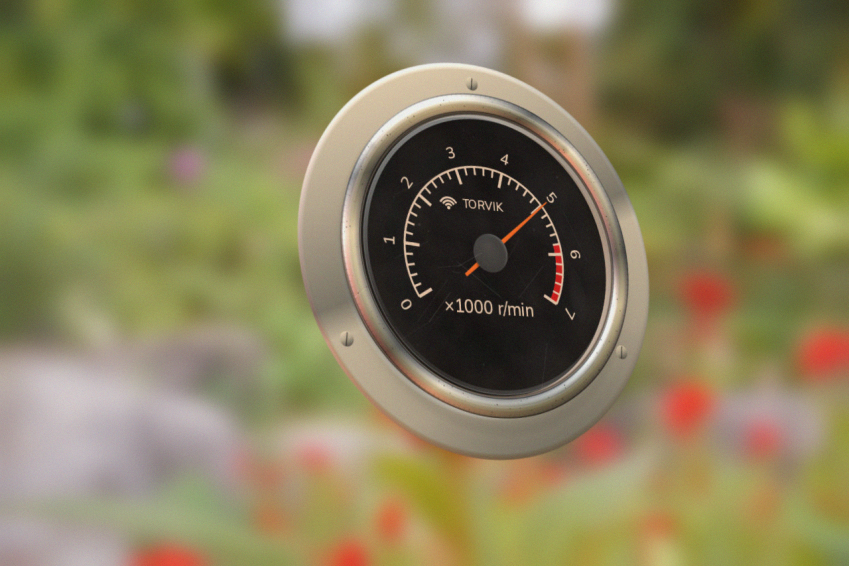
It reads 5000 rpm
